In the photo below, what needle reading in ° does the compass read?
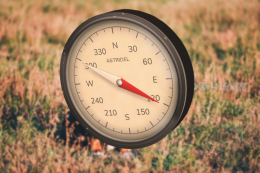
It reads 120 °
